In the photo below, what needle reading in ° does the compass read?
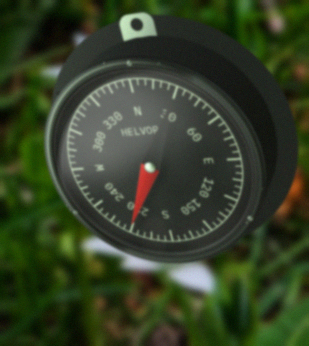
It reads 210 °
